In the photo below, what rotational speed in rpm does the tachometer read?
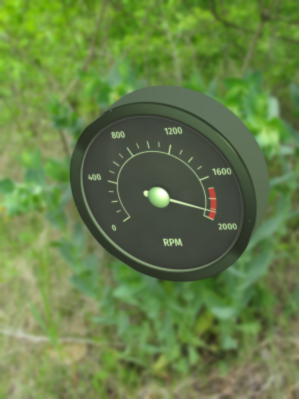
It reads 1900 rpm
